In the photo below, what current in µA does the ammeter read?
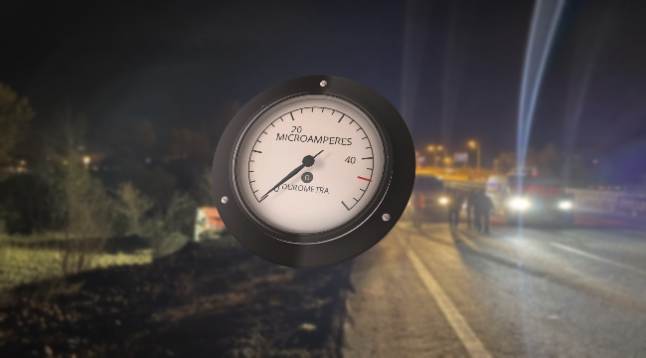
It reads 0 µA
